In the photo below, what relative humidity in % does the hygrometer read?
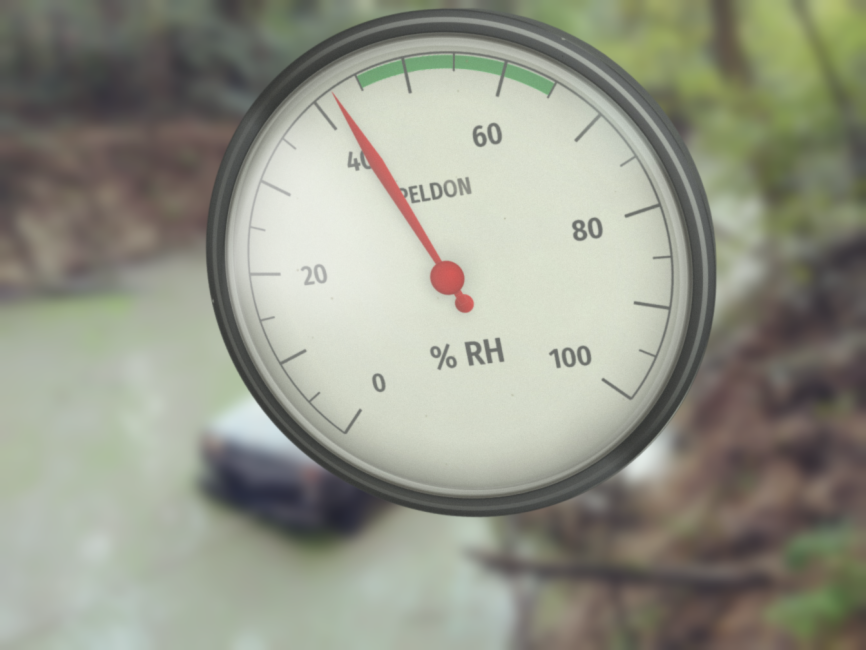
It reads 42.5 %
